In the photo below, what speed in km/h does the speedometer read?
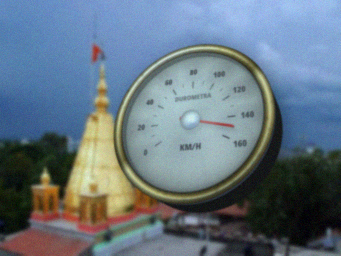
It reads 150 km/h
